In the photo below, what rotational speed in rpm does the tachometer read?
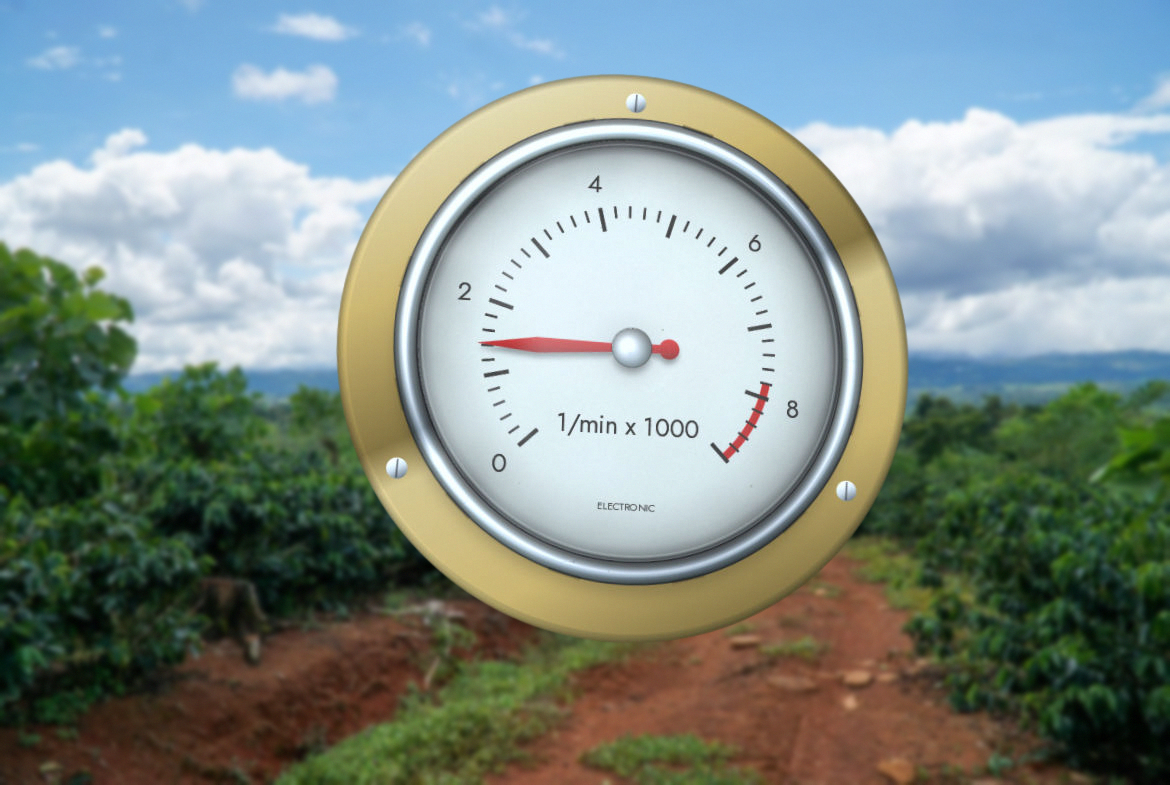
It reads 1400 rpm
